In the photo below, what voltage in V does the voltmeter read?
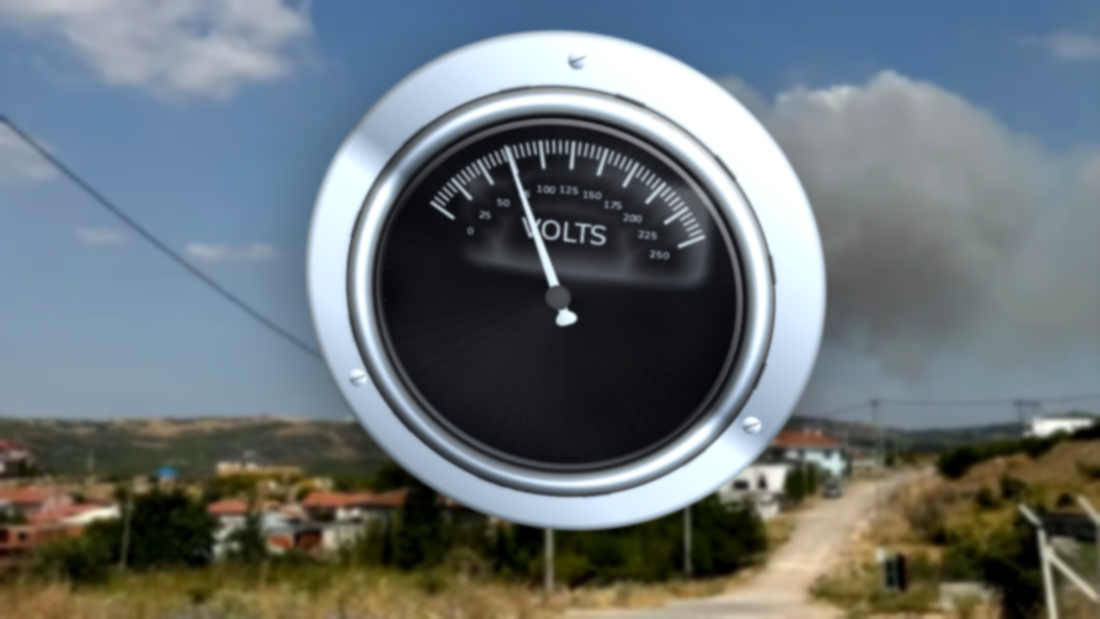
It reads 75 V
